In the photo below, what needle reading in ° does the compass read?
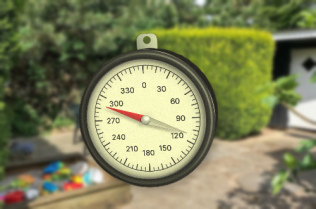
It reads 290 °
